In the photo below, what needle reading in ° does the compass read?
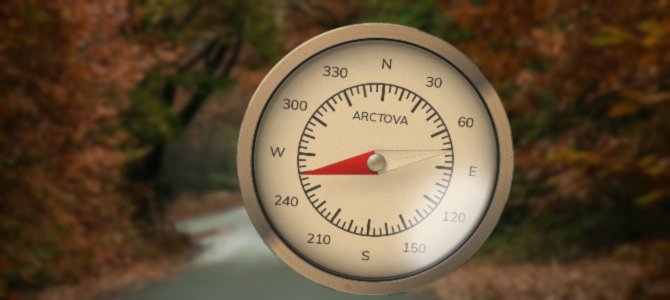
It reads 255 °
